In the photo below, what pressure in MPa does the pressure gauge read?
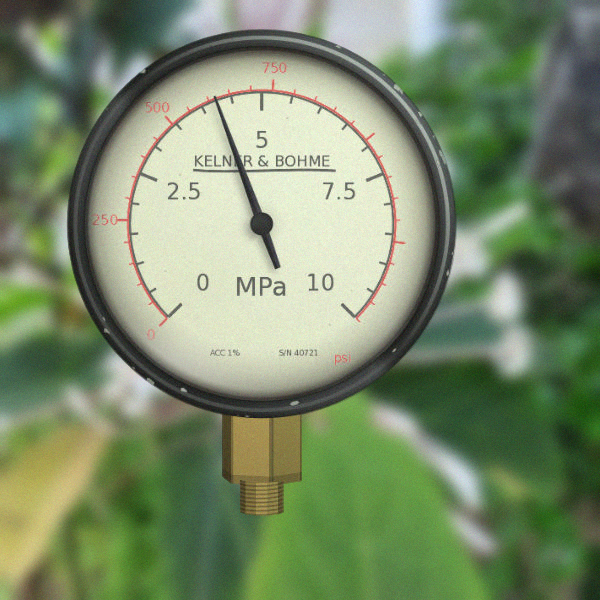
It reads 4.25 MPa
